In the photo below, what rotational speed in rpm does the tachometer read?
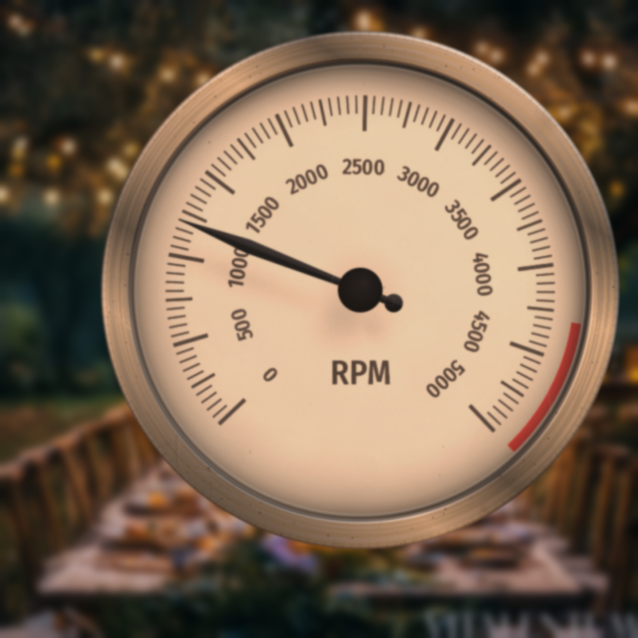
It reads 1200 rpm
